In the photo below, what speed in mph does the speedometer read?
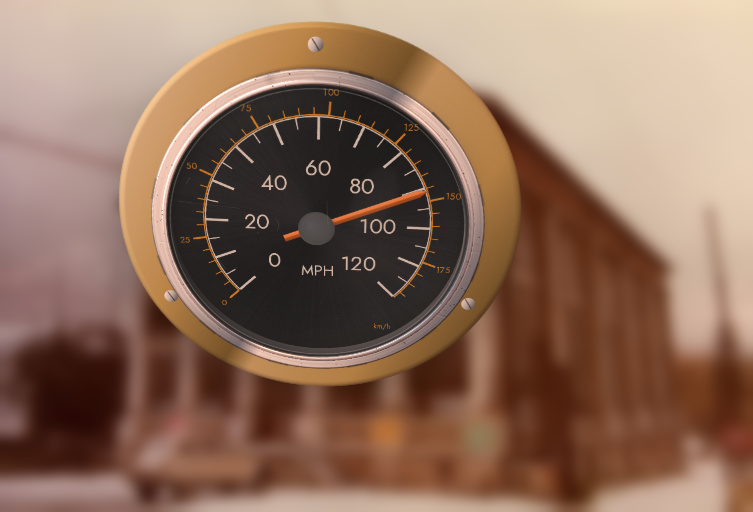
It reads 90 mph
